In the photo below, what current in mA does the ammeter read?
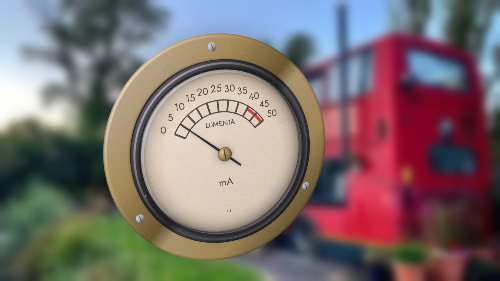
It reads 5 mA
